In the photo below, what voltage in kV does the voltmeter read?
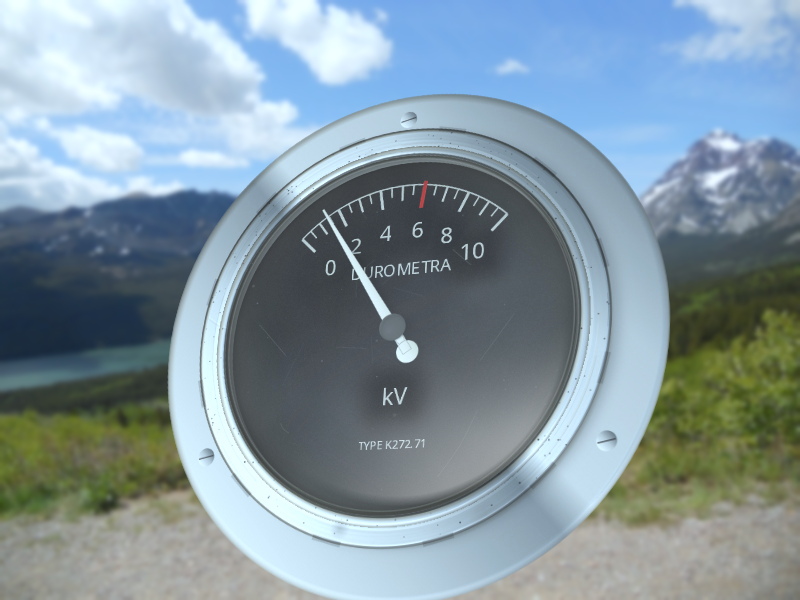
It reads 1.5 kV
